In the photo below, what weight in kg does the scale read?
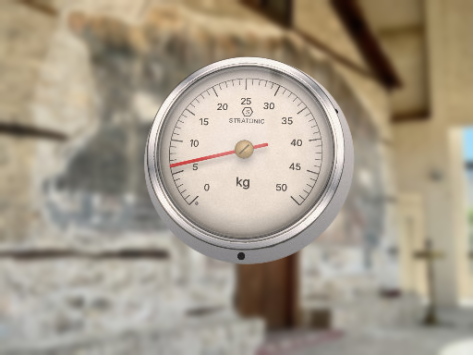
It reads 6 kg
